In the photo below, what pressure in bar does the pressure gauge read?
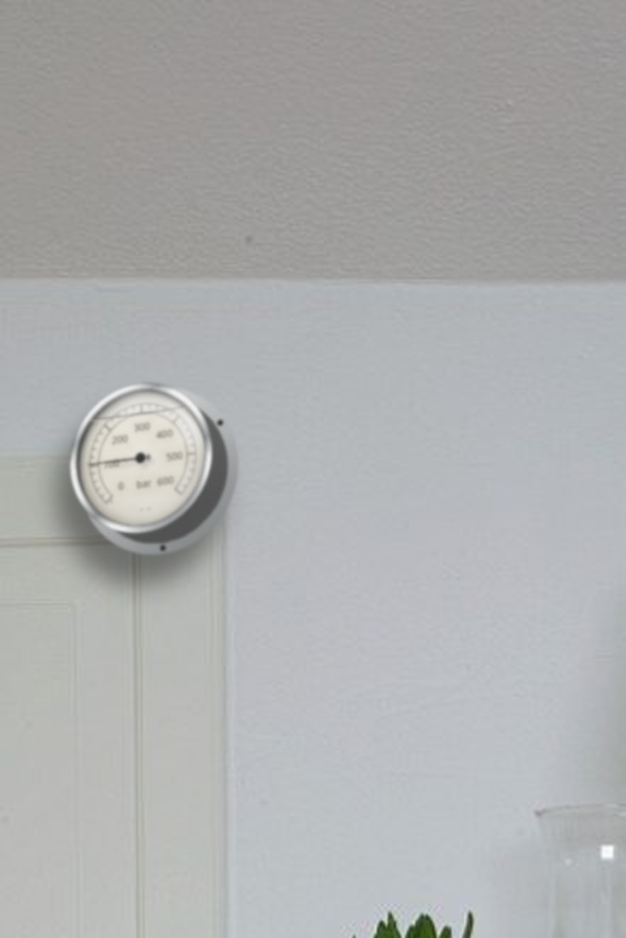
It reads 100 bar
